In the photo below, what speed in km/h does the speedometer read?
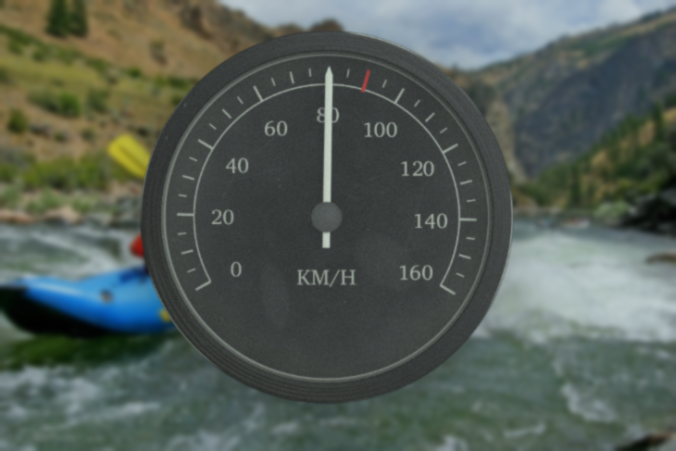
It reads 80 km/h
